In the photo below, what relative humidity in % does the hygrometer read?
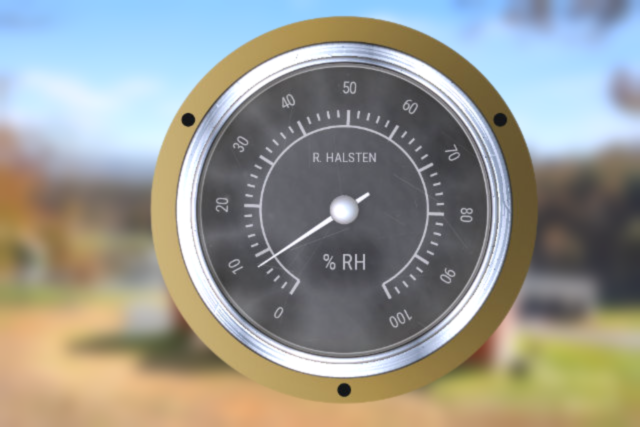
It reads 8 %
